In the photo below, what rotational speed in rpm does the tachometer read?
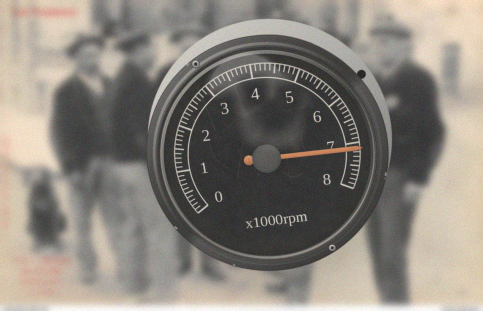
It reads 7100 rpm
